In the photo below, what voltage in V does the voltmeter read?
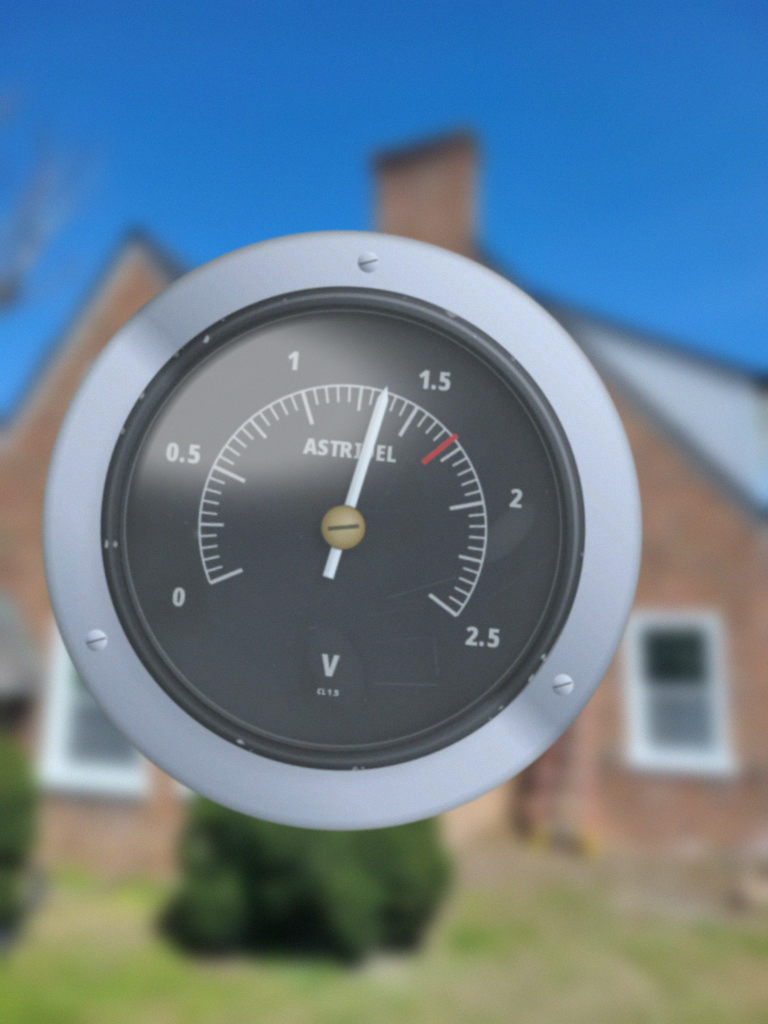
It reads 1.35 V
